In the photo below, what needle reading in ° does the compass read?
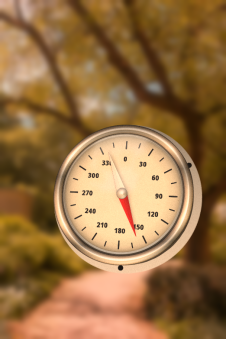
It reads 157.5 °
